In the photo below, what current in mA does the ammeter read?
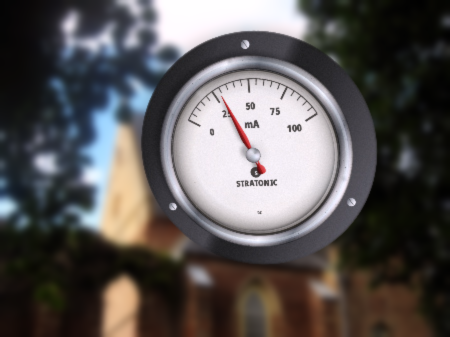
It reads 30 mA
